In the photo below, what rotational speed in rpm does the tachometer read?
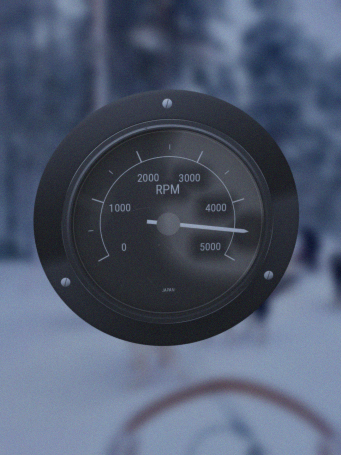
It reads 4500 rpm
